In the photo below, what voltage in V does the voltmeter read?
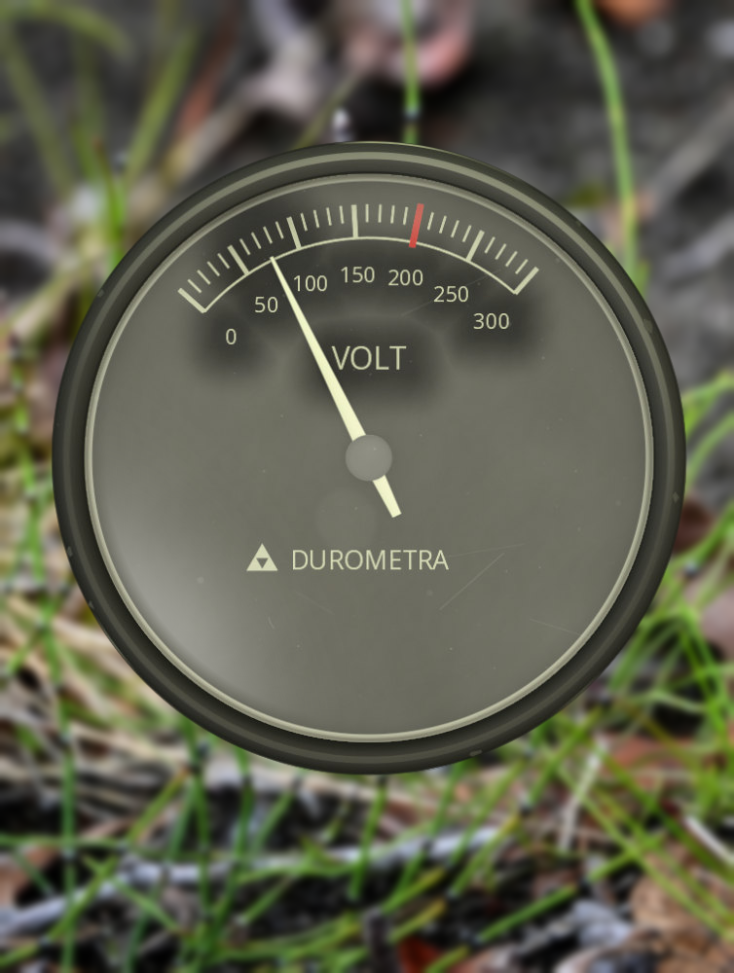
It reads 75 V
